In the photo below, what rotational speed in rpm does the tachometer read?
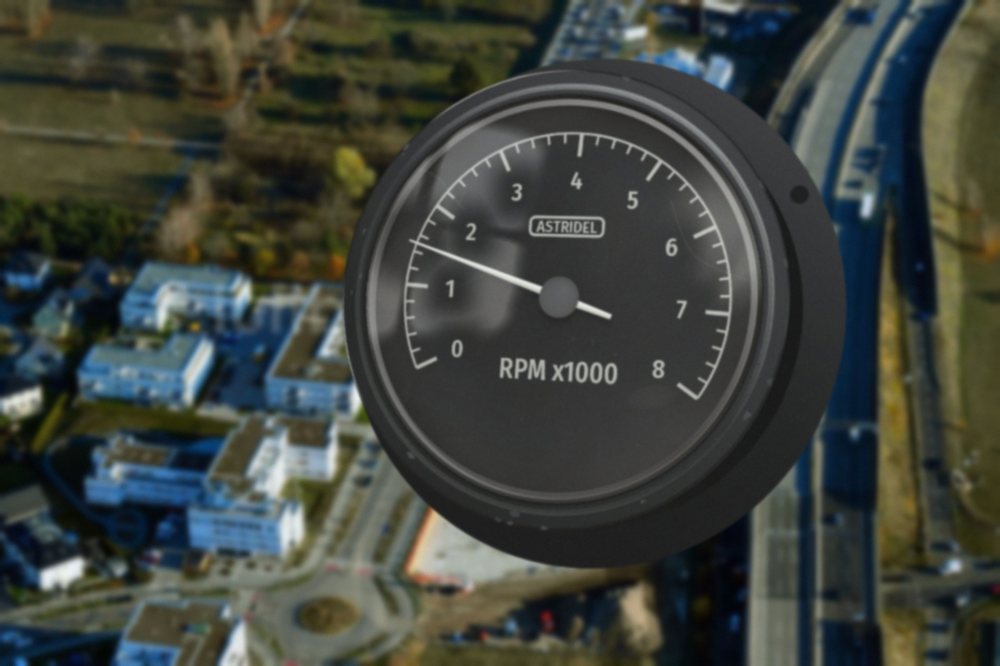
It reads 1500 rpm
